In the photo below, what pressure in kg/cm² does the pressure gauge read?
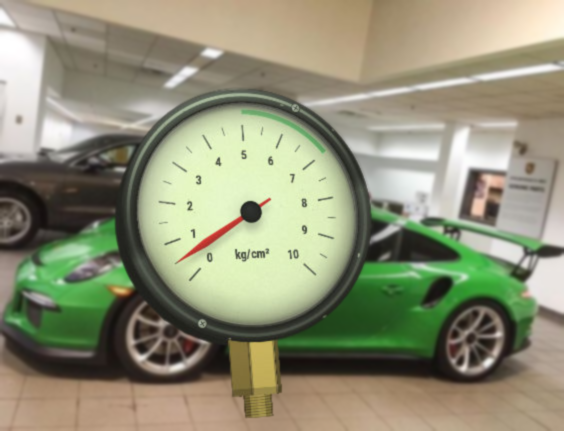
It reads 0.5 kg/cm²
